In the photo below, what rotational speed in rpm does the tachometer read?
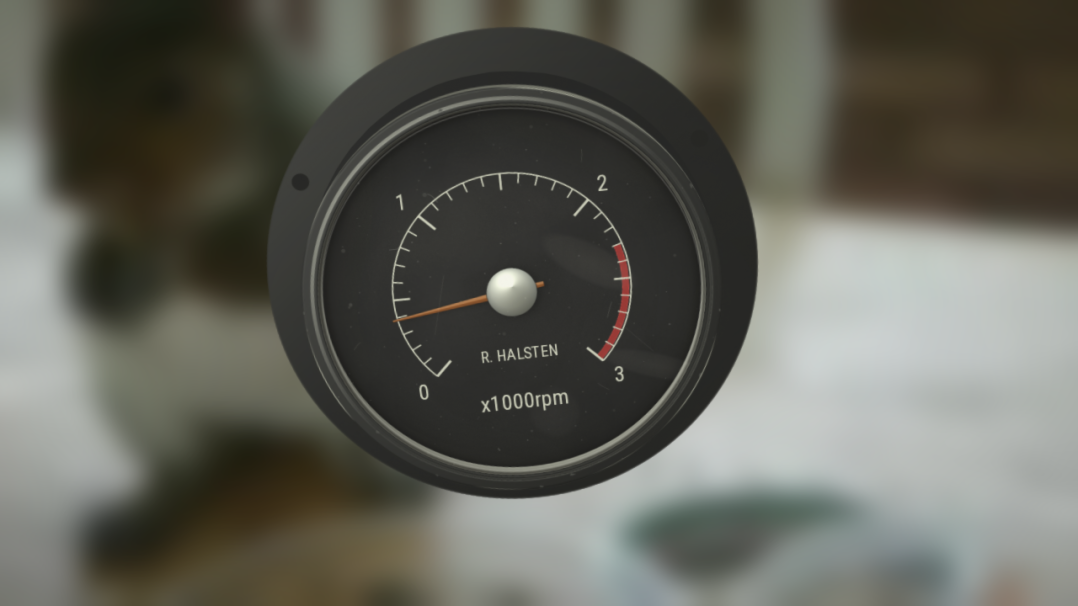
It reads 400 rpm
